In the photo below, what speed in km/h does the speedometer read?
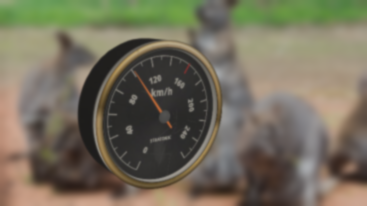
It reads 100 km/h
